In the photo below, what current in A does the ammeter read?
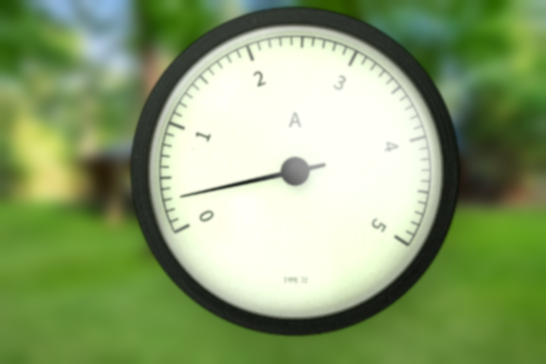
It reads 0.3 A
